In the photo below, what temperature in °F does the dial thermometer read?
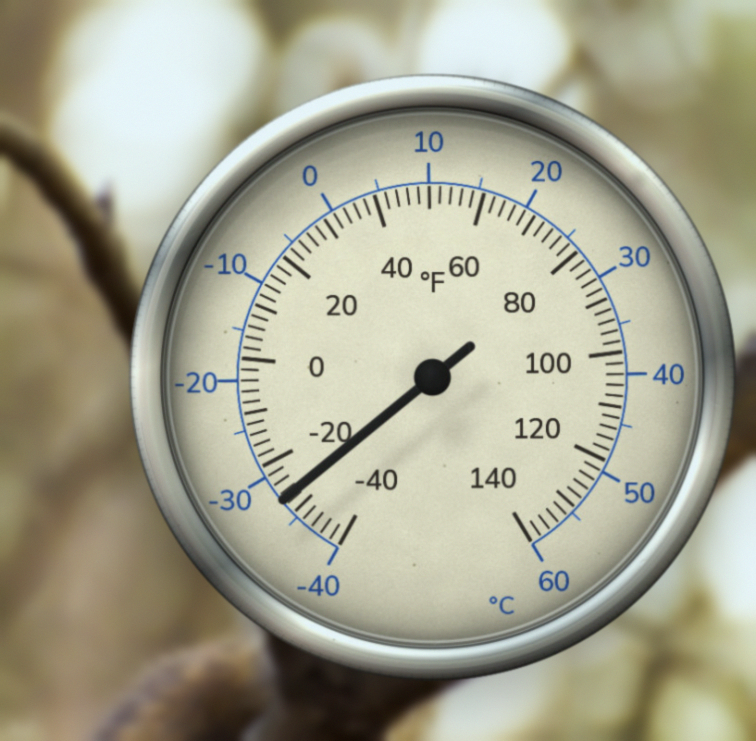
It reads -27 °F
